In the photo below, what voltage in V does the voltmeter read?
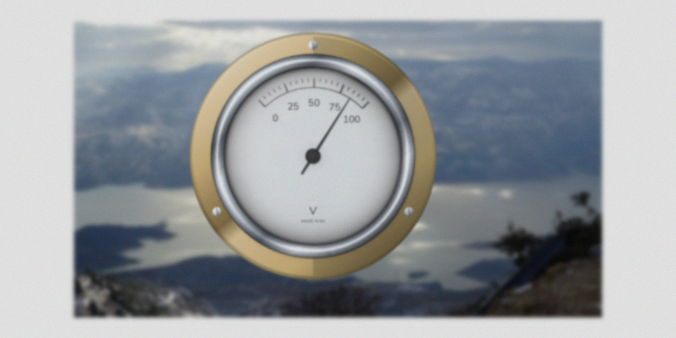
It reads 85 V
